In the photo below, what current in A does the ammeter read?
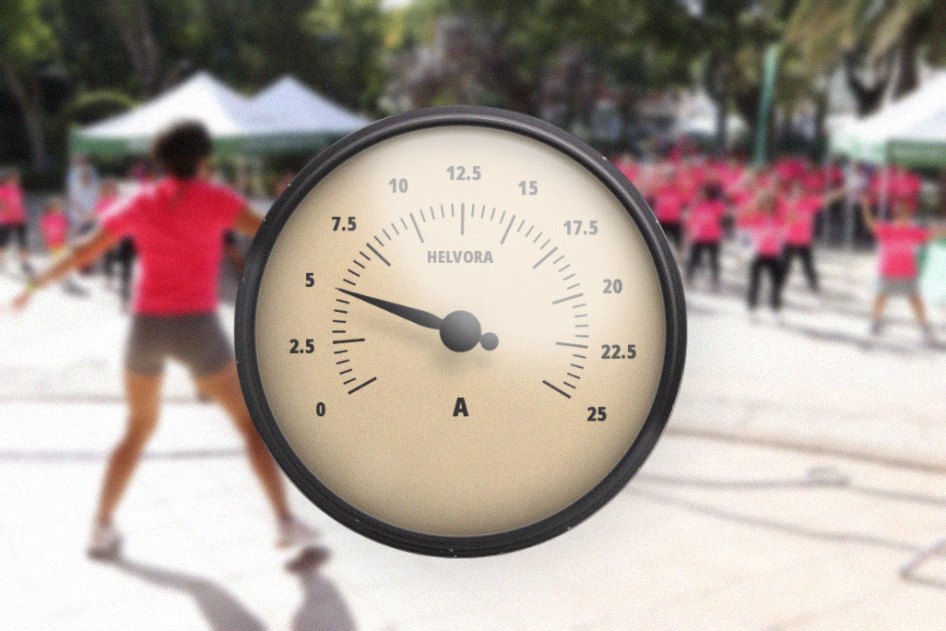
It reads 5 A
